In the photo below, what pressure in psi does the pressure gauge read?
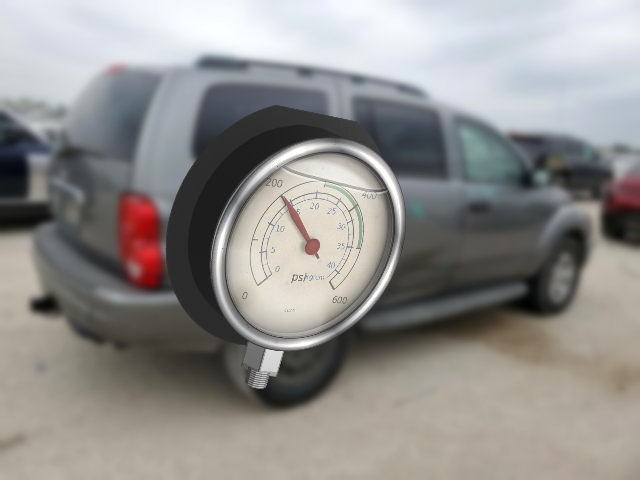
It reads 200 psi
